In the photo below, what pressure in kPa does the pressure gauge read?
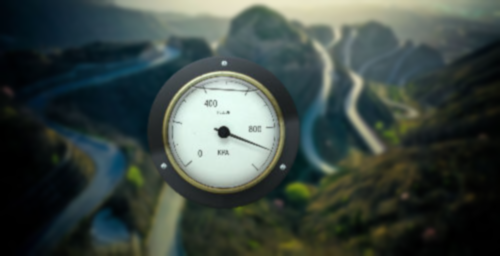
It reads 900 kPa
